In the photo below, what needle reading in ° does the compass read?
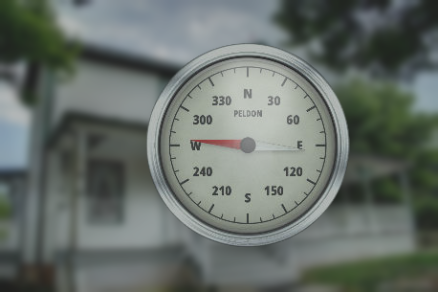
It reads 275 °
